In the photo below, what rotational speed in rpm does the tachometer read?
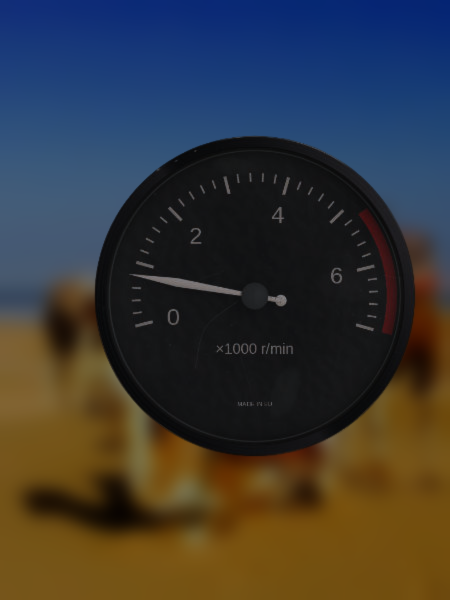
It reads 800 rpm
